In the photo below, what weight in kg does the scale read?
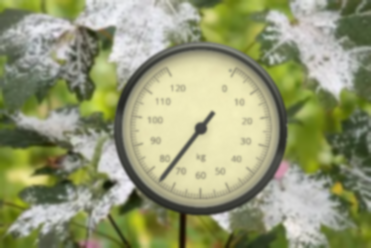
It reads 75 kg
